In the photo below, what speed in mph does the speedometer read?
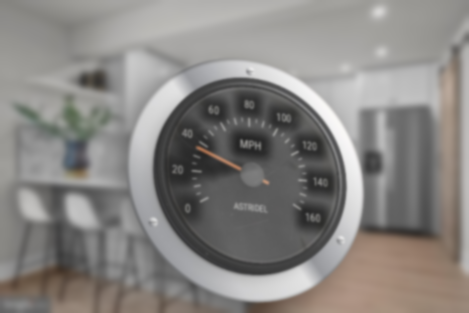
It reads 35 mph
